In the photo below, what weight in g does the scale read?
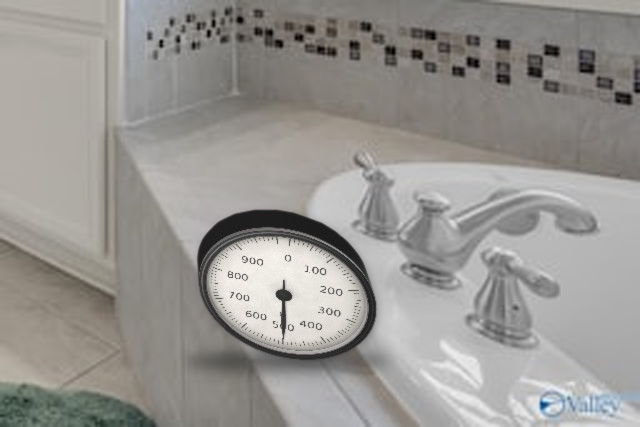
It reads 500 g
